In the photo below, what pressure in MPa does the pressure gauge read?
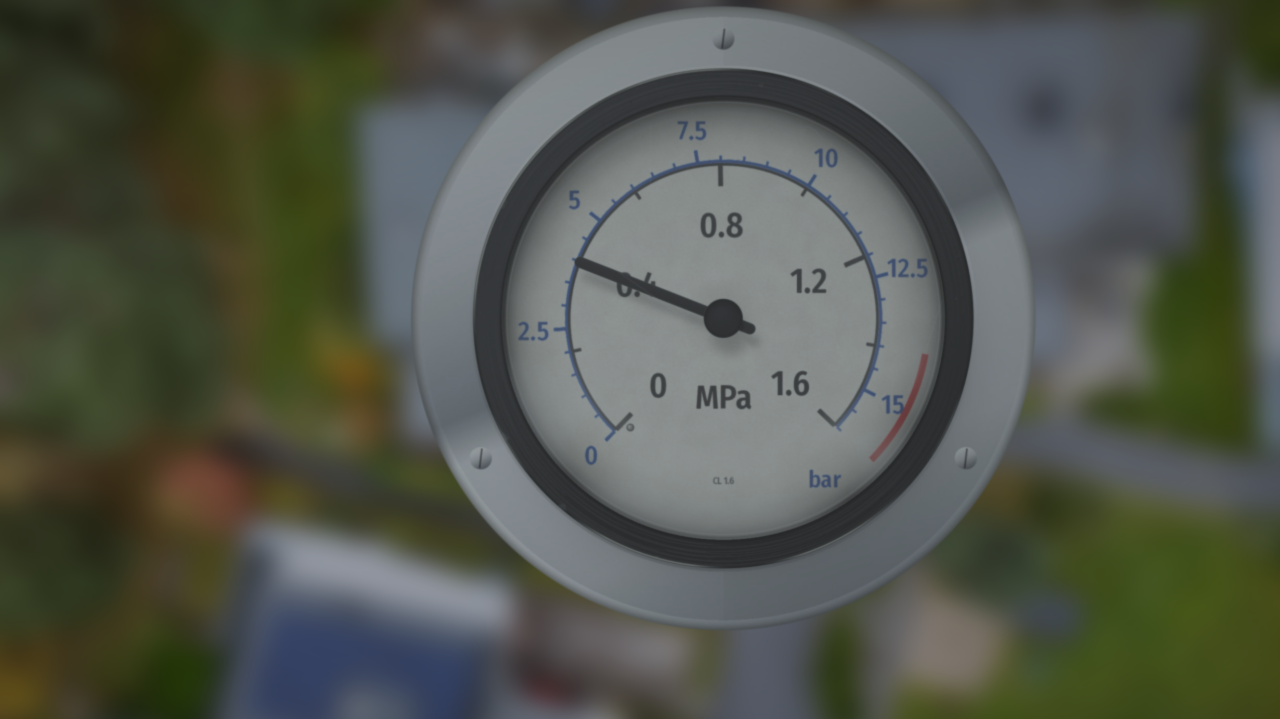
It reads 0.4 MPa
